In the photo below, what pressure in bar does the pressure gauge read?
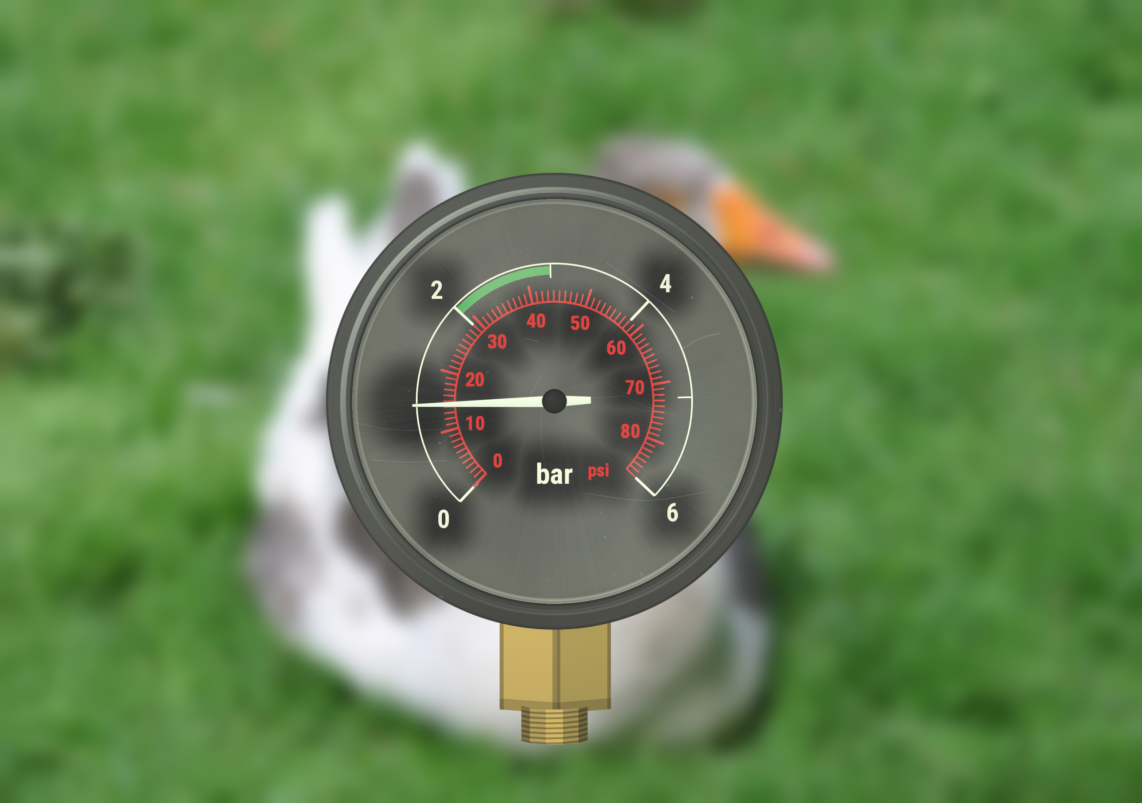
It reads 1 bar
